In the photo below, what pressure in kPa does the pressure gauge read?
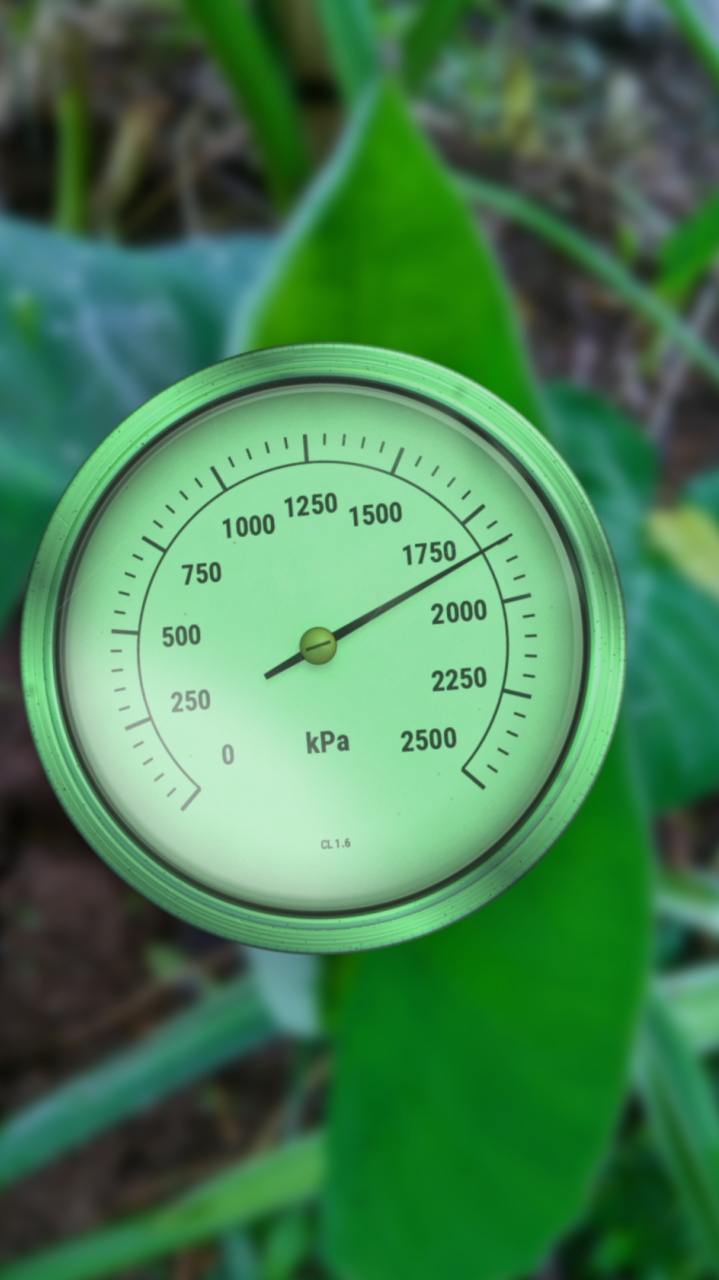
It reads 1850 kPa
